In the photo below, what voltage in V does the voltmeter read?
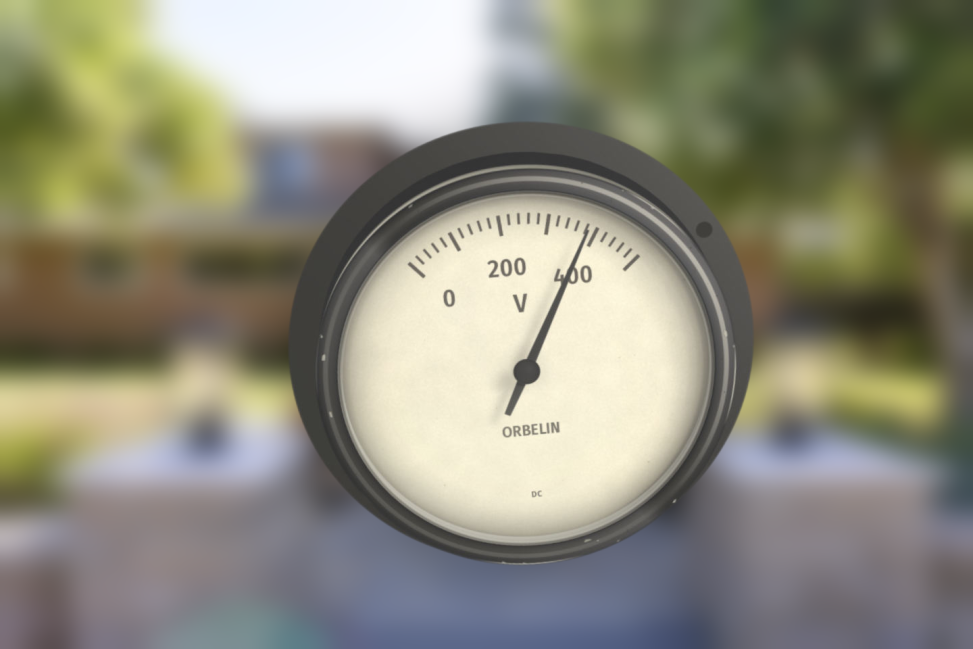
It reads 380 V
